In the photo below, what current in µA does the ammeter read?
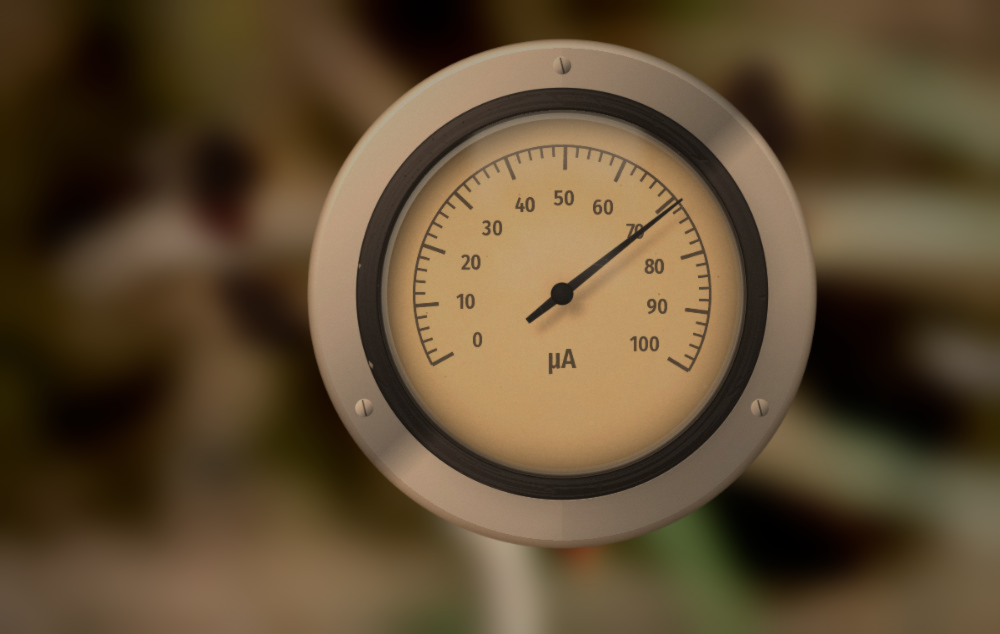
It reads 71 µA
